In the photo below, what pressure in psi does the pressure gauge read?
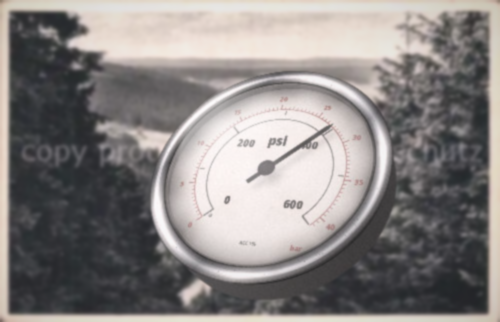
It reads 400 psi
